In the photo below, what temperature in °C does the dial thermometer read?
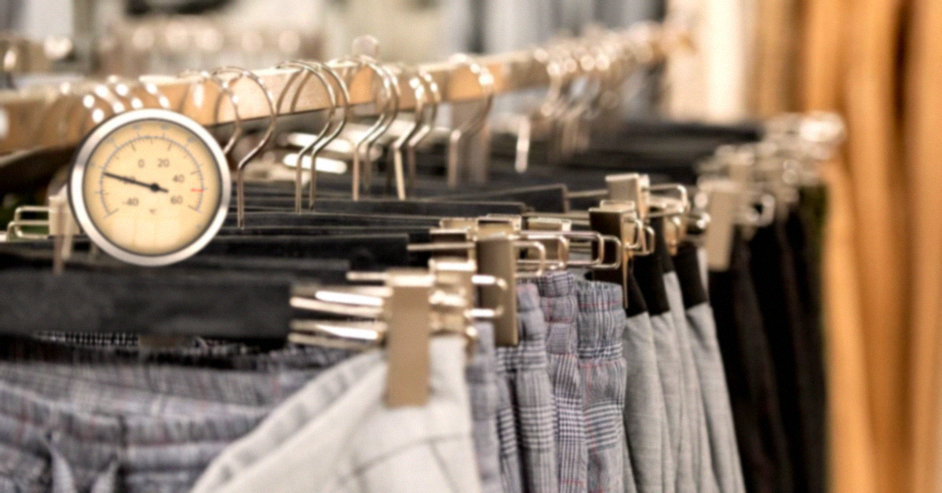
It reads -20 °C
